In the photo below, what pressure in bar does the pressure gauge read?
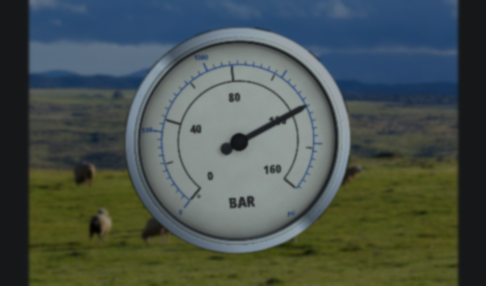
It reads 120 bar
